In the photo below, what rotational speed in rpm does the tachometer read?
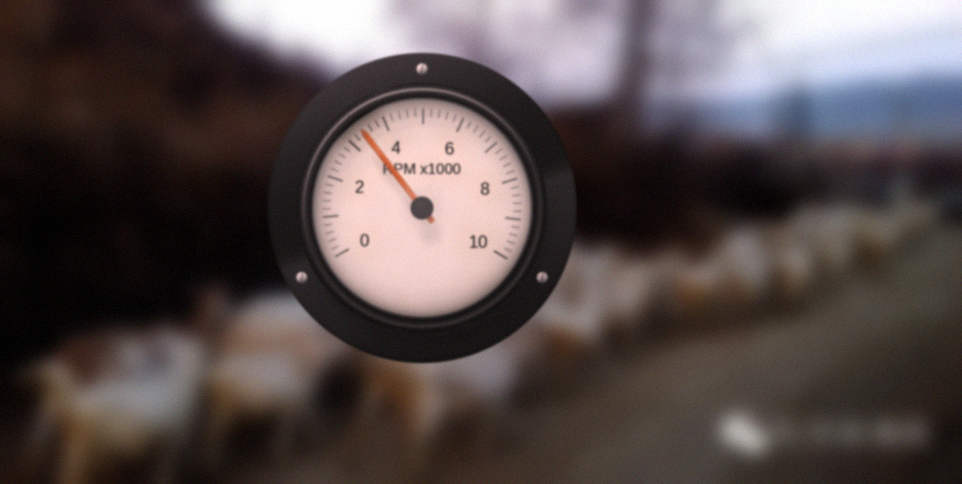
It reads 3400 rpm
